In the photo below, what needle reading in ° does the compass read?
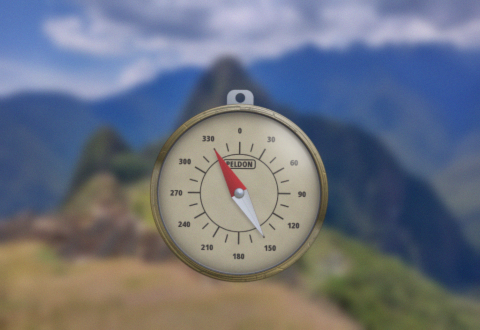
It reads 330 °
